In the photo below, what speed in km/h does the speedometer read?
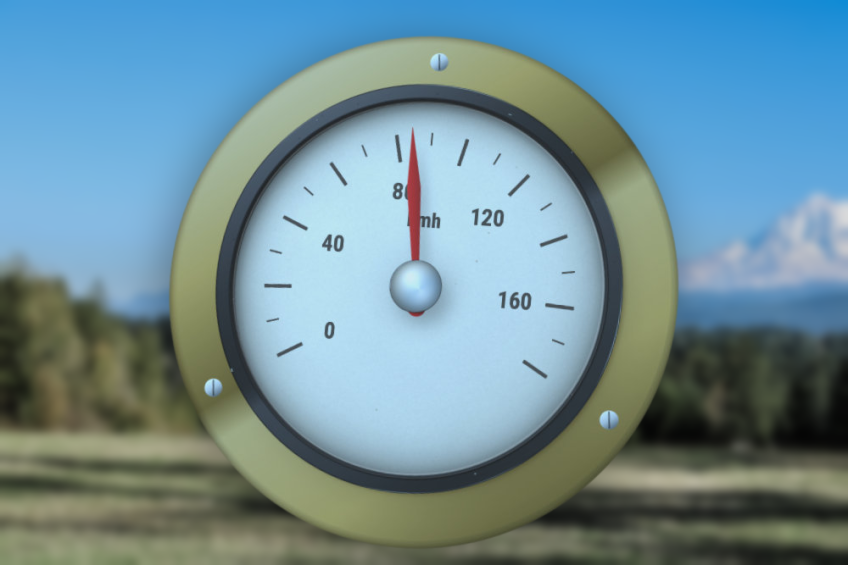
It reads 85 km/h
